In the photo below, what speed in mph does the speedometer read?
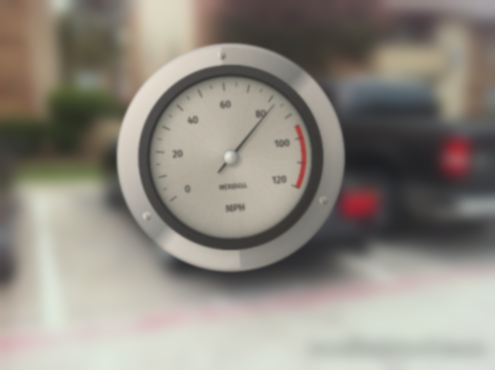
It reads 82.5 mph
